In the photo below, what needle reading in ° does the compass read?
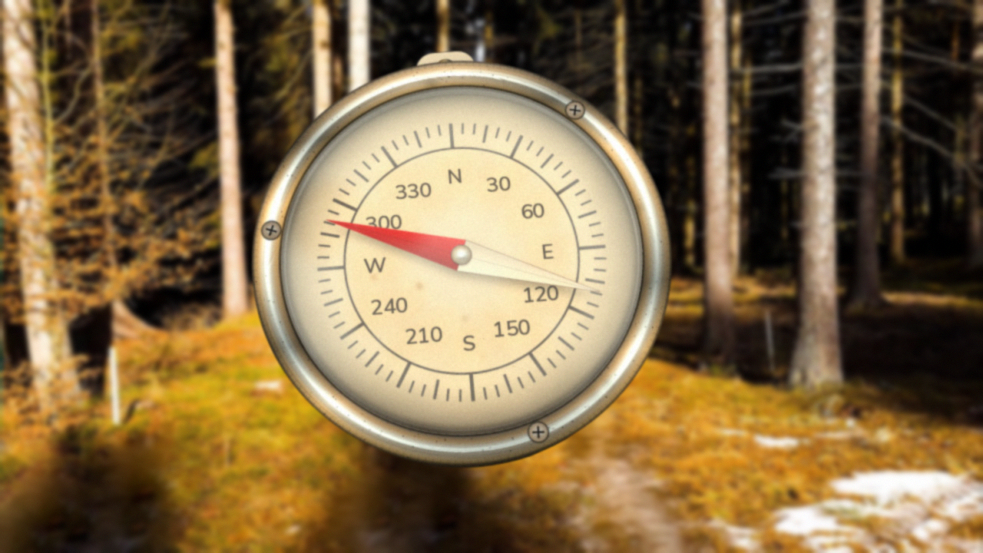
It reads 290 °
